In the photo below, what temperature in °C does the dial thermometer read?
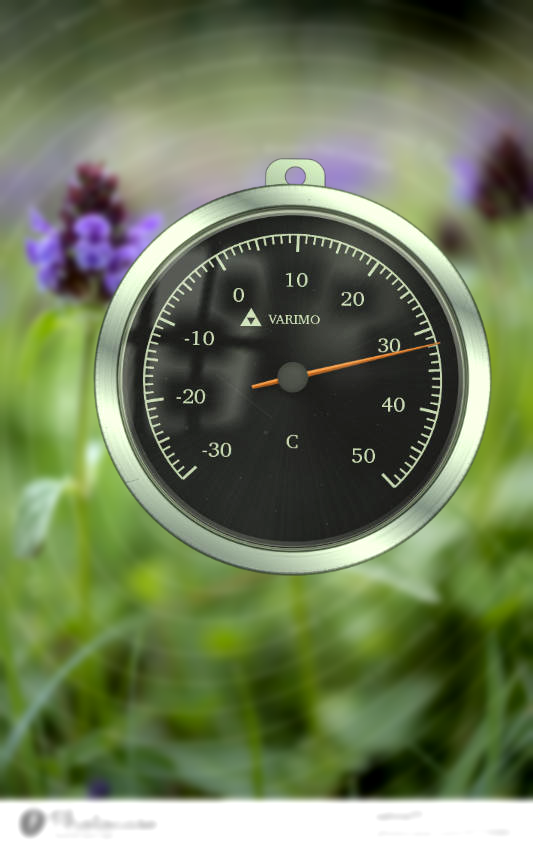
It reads 32 °C
